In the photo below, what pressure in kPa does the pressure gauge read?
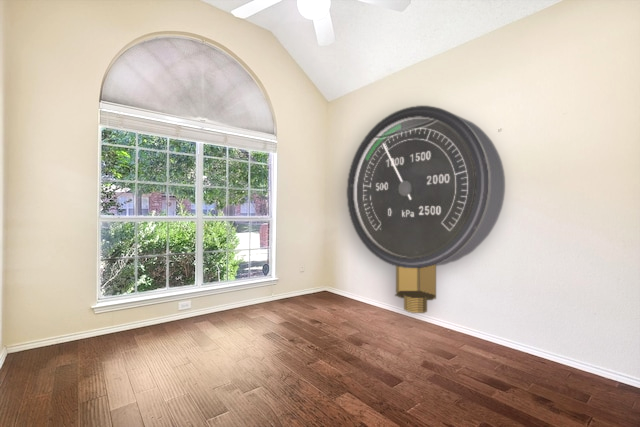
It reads 1000 kPa
